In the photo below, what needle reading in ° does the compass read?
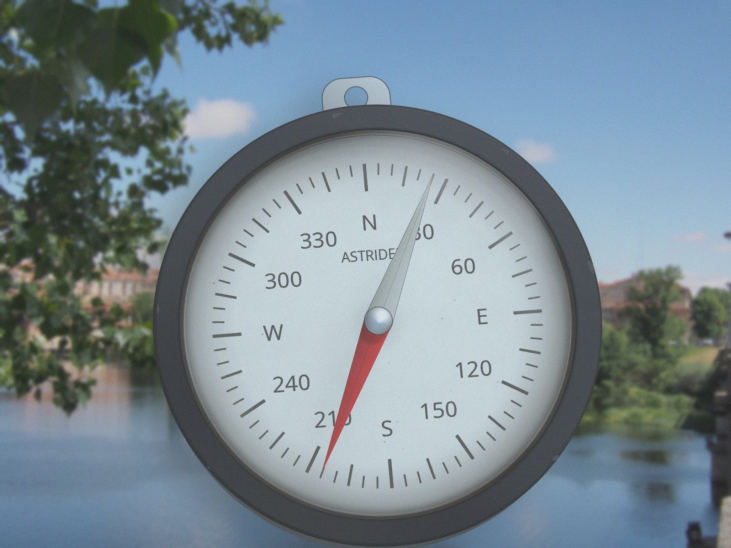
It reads 205 °
